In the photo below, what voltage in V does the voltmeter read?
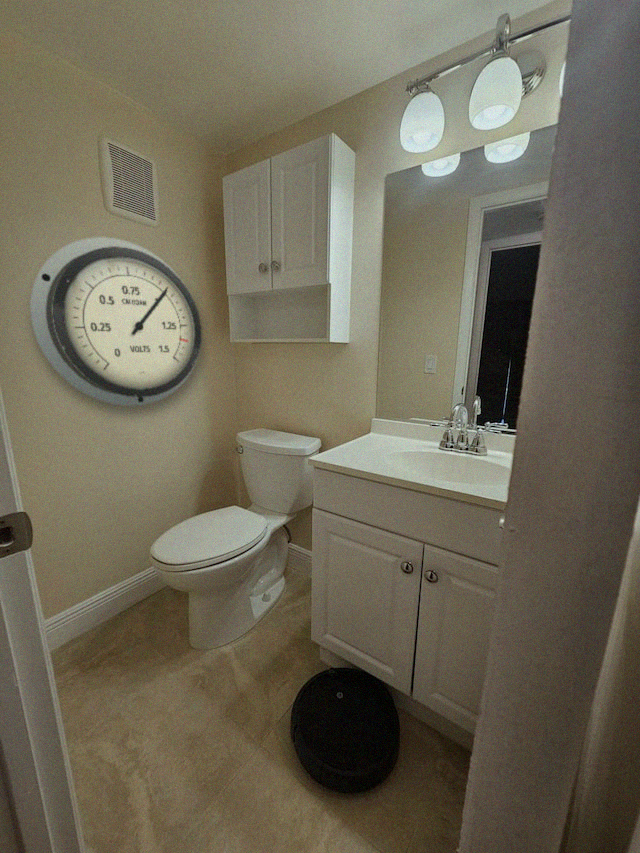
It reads 1 V
